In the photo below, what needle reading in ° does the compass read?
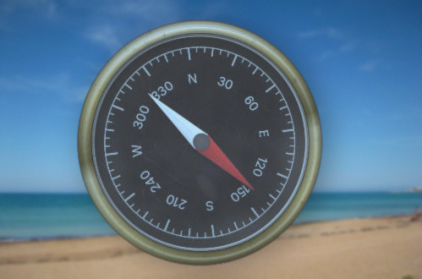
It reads 140 °
